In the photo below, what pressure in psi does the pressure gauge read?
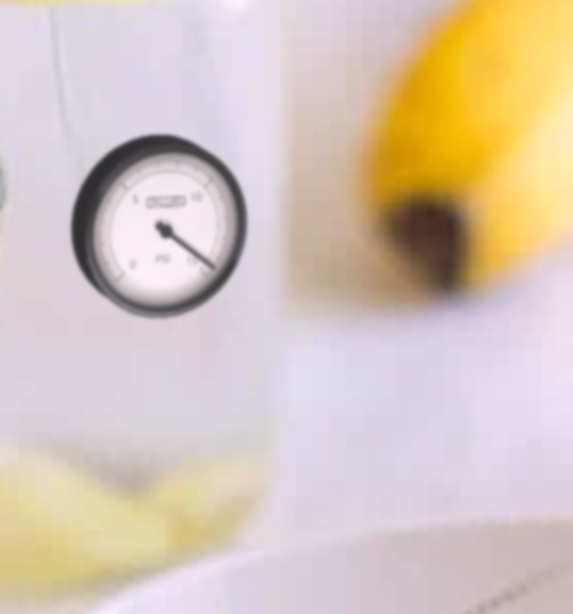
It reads 14.5 psi
